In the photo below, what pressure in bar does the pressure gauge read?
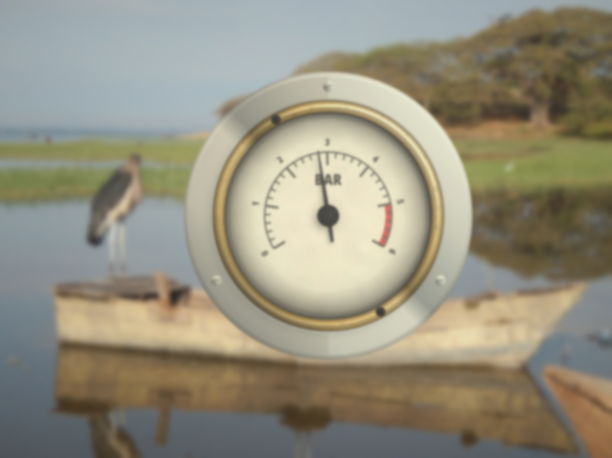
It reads 2.8 bar
